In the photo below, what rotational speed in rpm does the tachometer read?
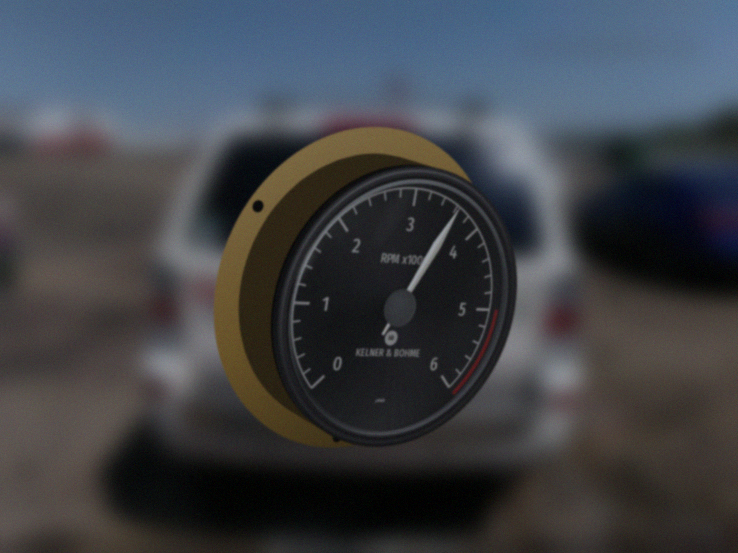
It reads 3600 rpm
